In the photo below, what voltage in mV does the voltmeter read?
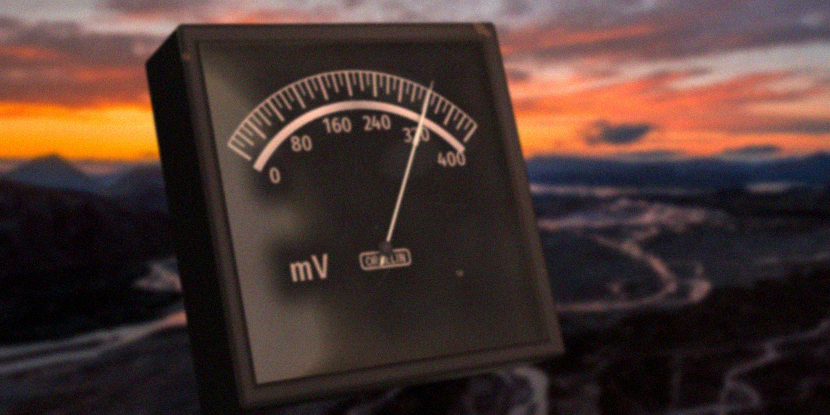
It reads 320 mV
